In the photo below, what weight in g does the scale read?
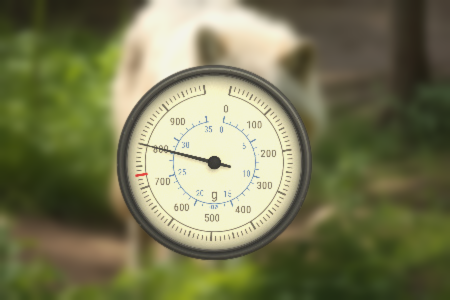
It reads 800 g
